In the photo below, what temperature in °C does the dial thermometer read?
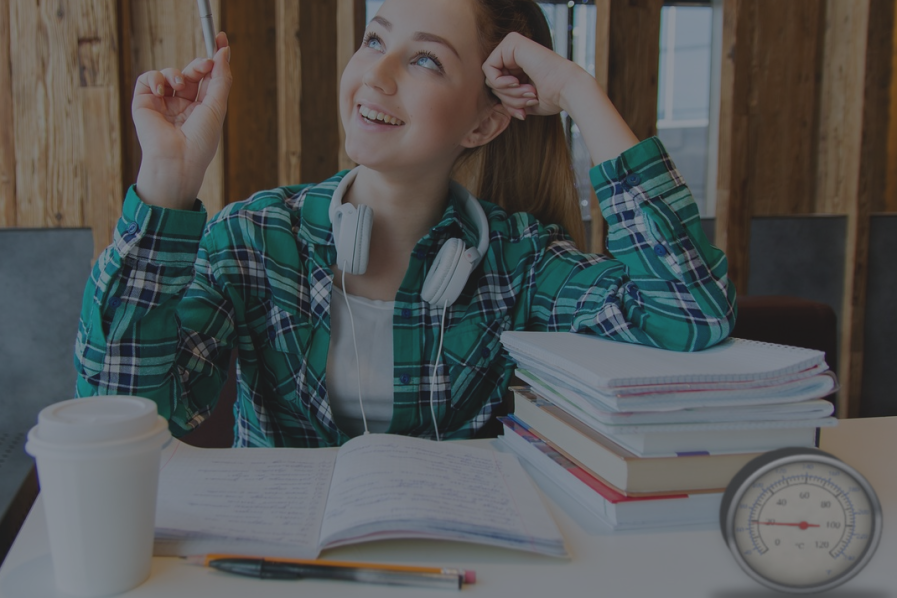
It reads 20 °C
